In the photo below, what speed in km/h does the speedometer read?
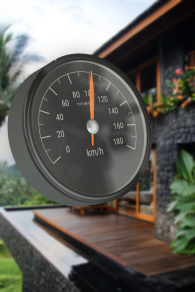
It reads 100 km/h
